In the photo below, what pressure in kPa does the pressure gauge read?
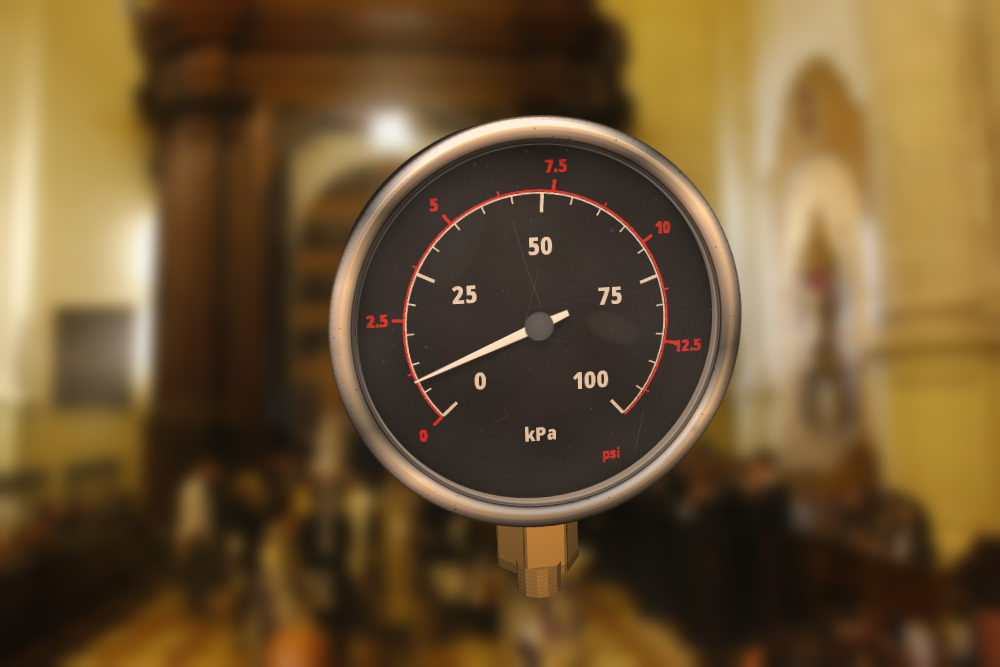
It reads 7.5 kPa
